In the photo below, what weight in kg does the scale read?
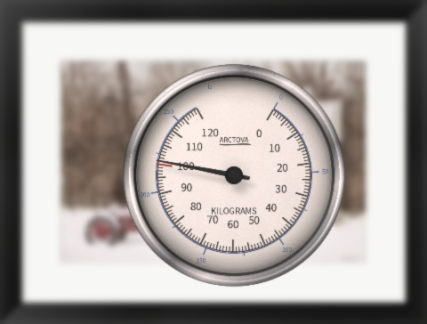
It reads 100 kg
